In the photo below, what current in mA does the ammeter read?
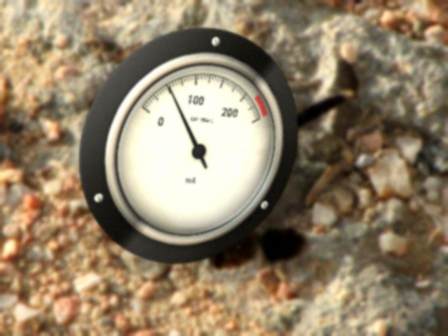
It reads 50 mA
